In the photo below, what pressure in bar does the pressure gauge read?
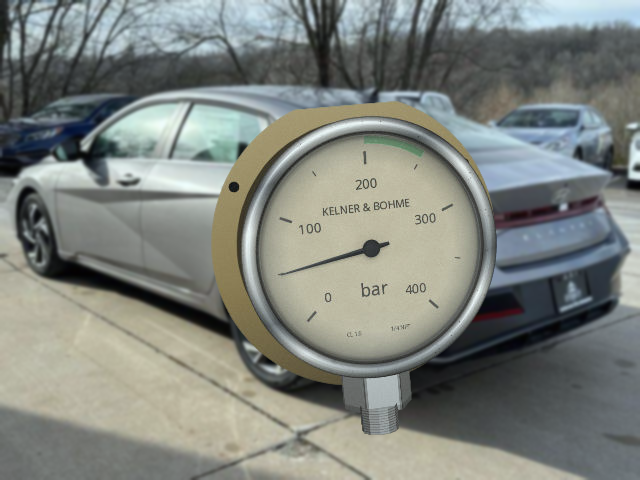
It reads 50 bar
